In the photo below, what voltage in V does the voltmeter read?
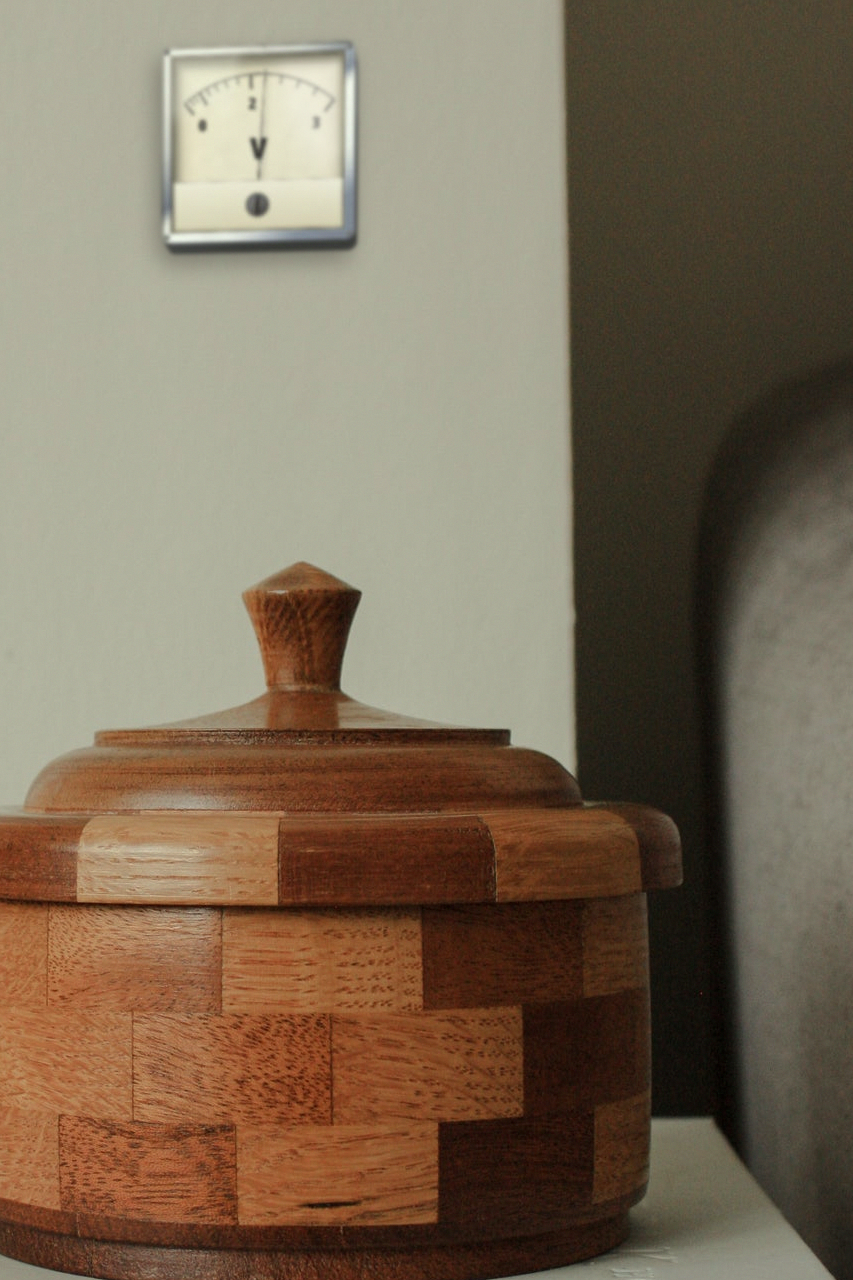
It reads 2.2 V
